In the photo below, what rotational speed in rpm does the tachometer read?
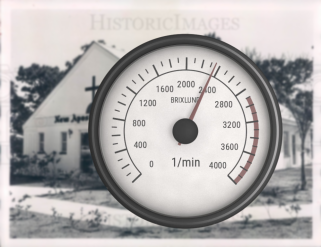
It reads 2350 rpm
